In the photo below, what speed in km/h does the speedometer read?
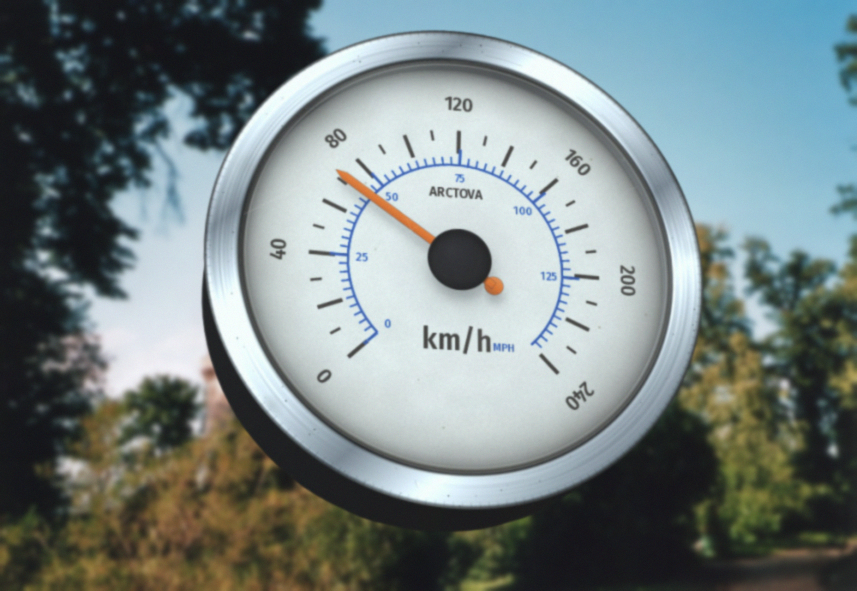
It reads 70 km/h
